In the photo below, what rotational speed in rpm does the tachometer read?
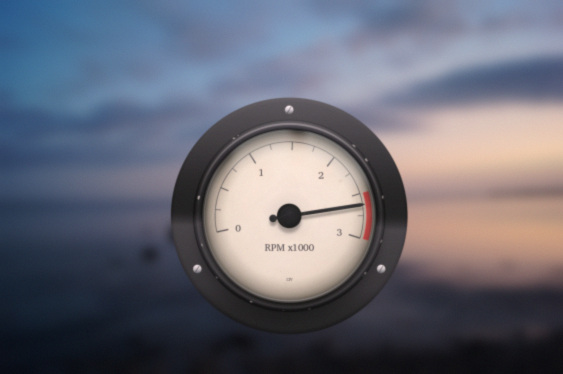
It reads 2625 rpm
